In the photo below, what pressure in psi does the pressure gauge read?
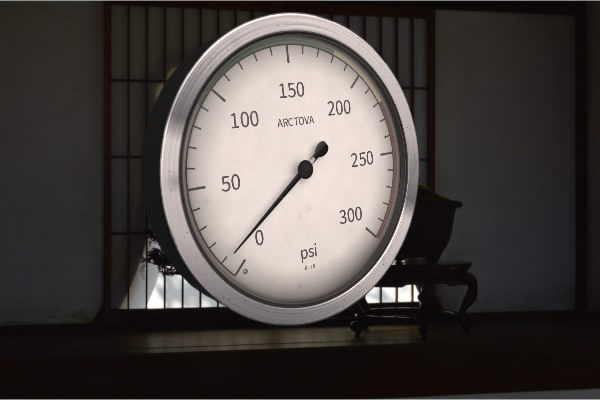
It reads 10 psi
